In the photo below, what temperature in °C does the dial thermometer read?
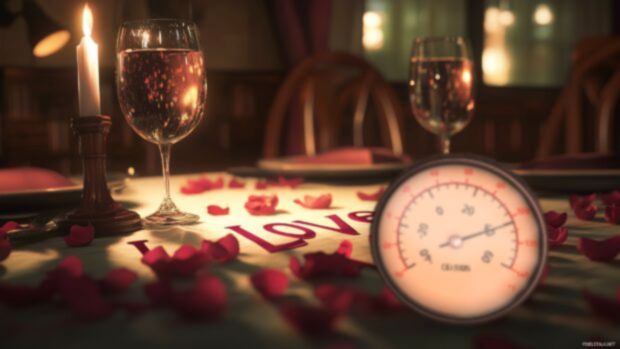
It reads 40 °C
